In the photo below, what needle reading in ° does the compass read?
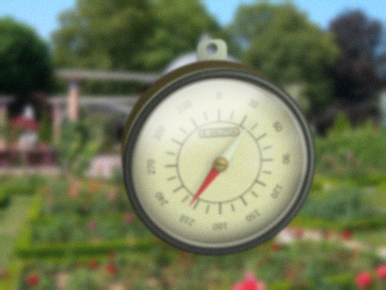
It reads 217.5 °
